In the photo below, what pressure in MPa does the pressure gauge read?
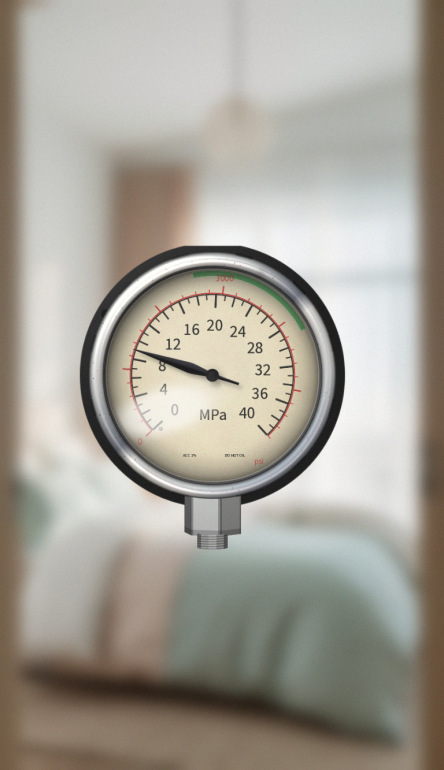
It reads 9 MPa
